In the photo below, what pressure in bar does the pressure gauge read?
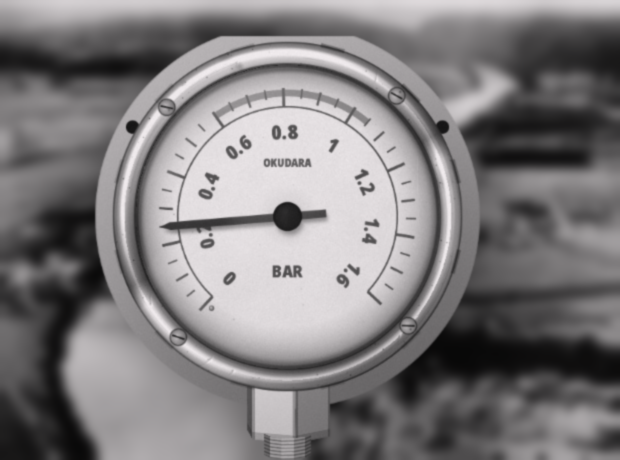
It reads 0.25 bar
